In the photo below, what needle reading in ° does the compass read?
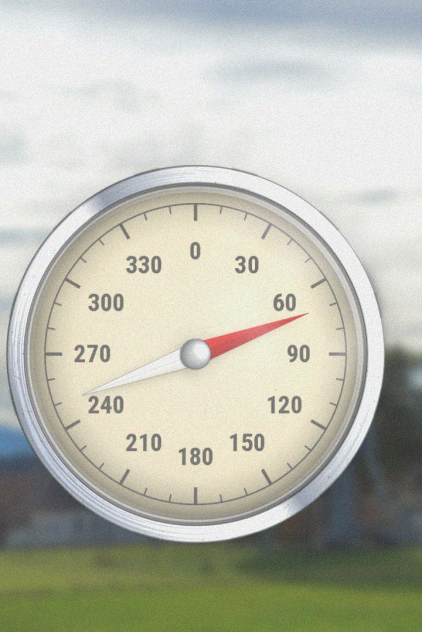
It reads 70 °
